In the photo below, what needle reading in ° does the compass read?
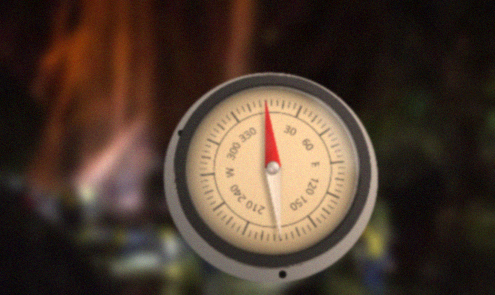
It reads 0 °
